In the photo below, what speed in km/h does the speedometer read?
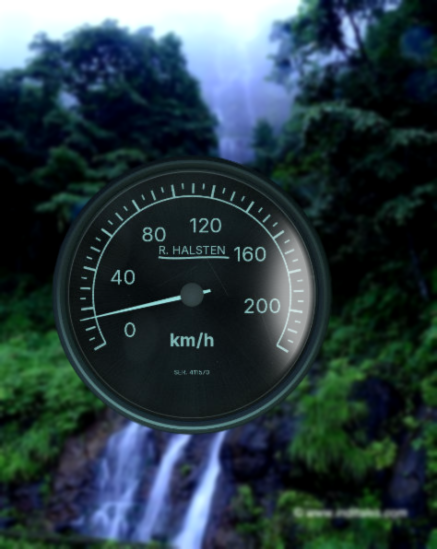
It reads 15 km/h
